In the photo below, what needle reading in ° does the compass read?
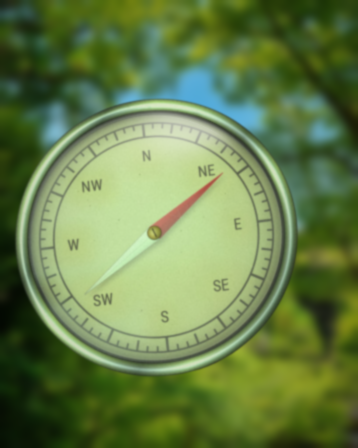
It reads 55 °
